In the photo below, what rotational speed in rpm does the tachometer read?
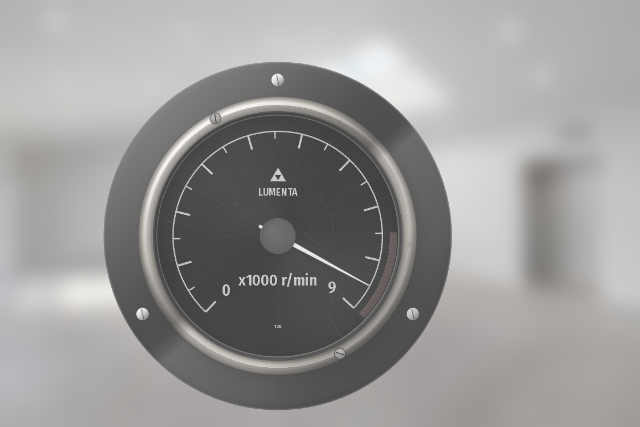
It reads 8500 rpm
